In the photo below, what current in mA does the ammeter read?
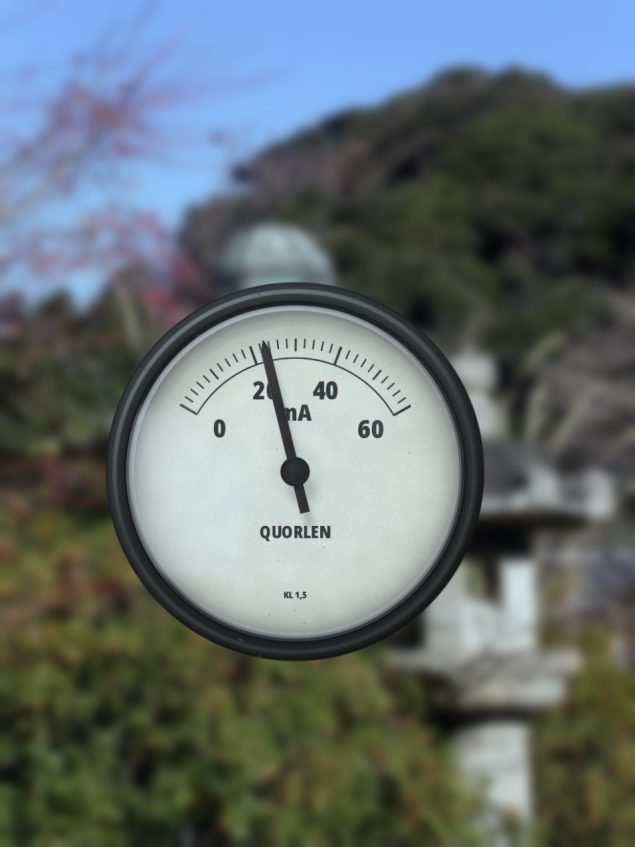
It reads 23 mA
